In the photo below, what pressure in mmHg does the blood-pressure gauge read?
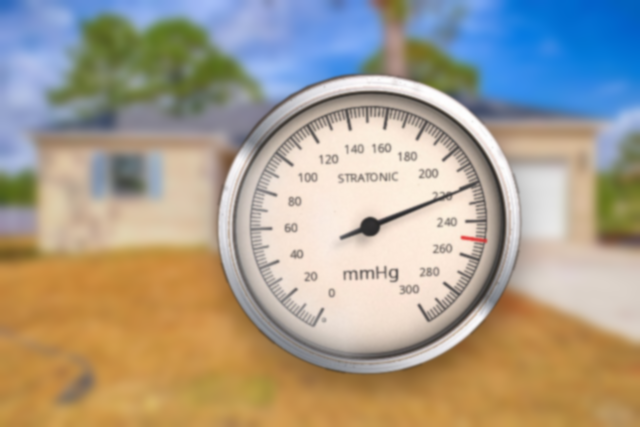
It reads 220 mmHg
